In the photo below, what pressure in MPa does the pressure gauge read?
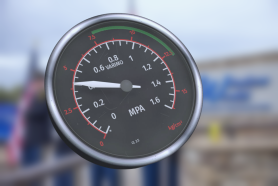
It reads 0.4 MPa
